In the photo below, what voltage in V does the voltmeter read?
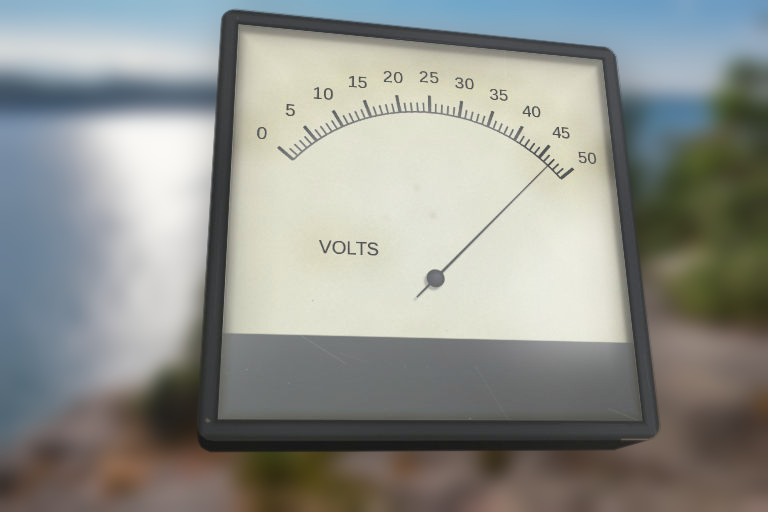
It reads 47 V
